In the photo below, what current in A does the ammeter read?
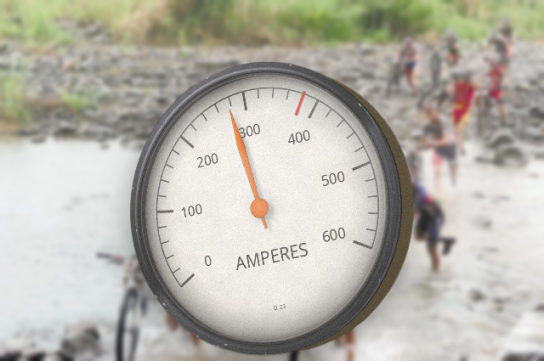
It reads 280 A
